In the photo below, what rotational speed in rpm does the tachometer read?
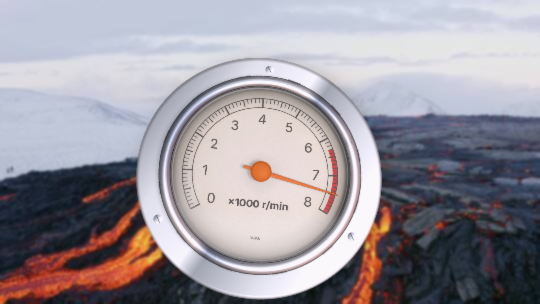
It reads 7500 rpm
